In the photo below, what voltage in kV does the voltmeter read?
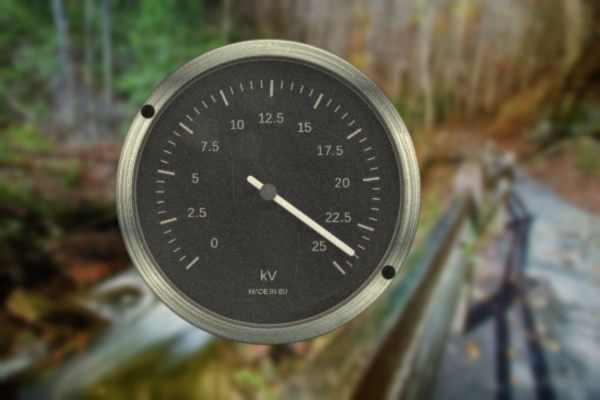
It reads 24 kV
